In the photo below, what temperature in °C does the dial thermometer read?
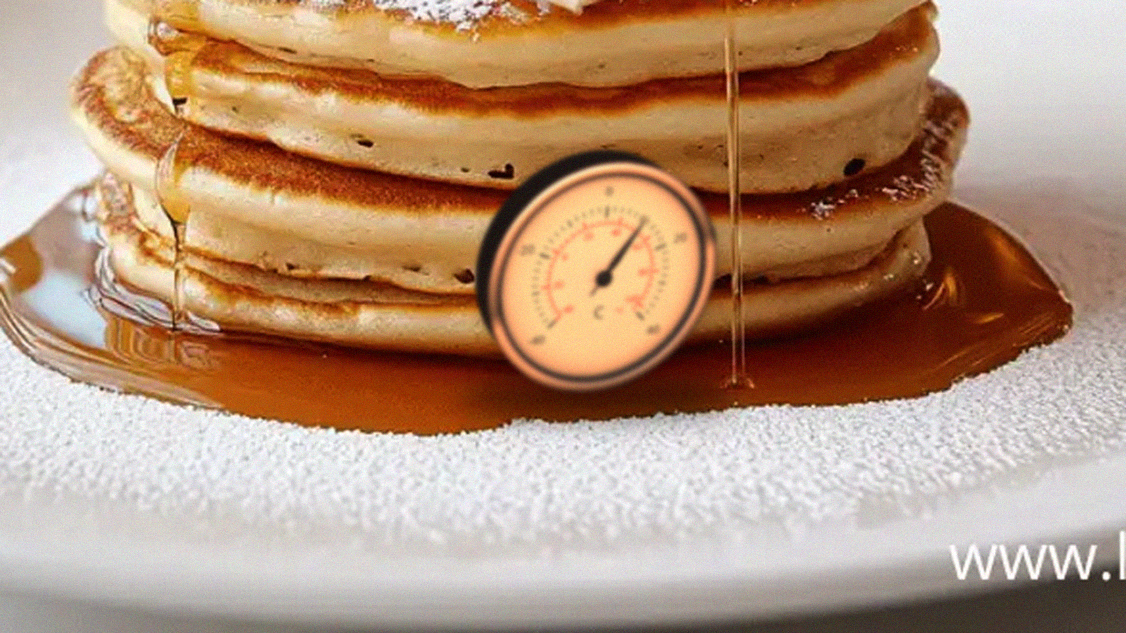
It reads 10 °C
